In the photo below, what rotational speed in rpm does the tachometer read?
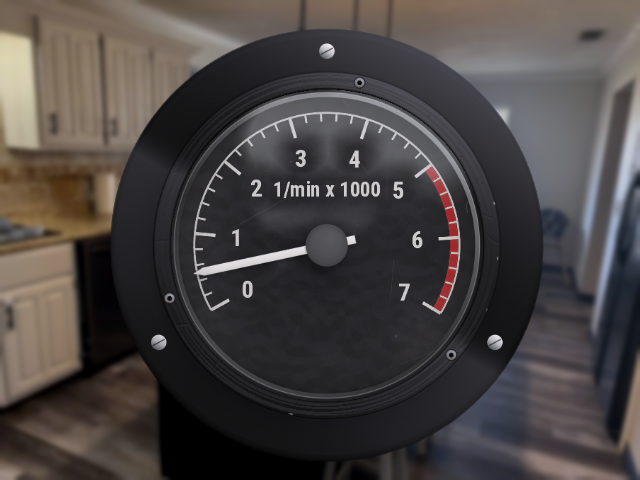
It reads 500 rpm
